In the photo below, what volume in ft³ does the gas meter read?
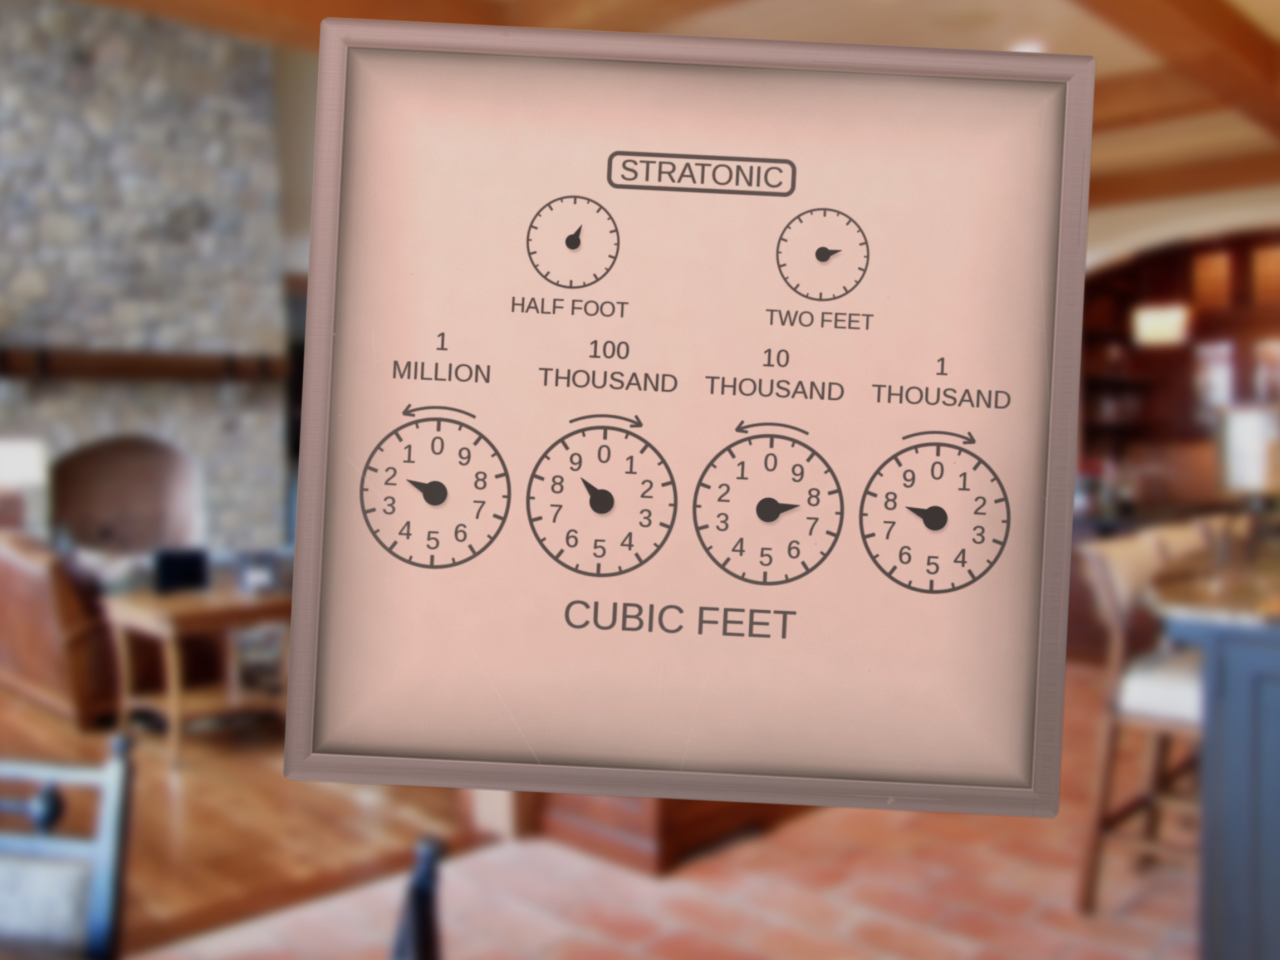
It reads 187800 ft³
